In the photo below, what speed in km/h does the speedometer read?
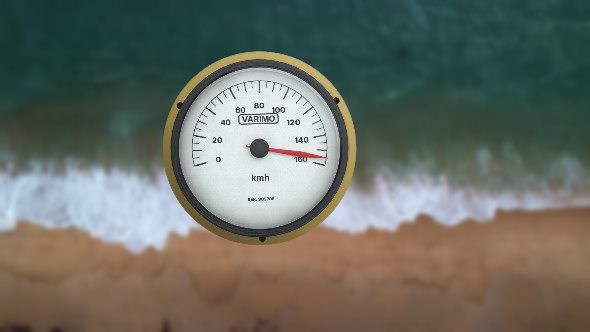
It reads 155 km/h
